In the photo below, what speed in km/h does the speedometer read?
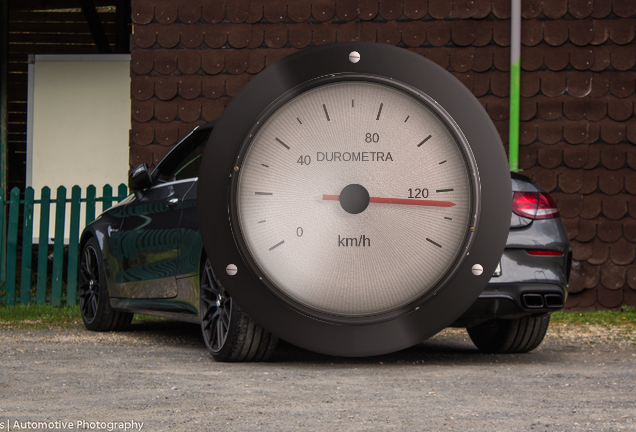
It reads 125 km/h
